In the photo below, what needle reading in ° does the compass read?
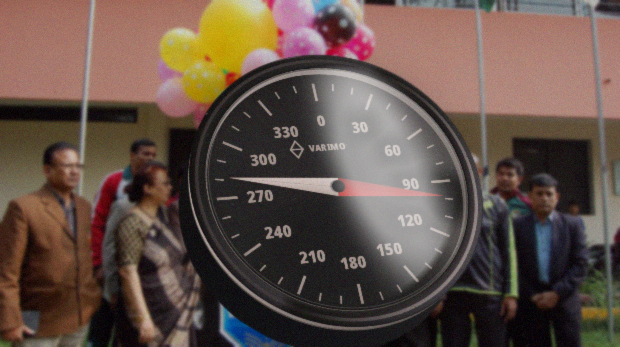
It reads 100 °
